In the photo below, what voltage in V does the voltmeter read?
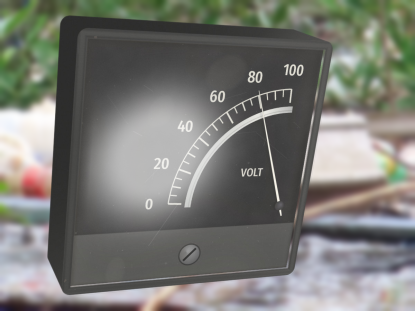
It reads 80 V
